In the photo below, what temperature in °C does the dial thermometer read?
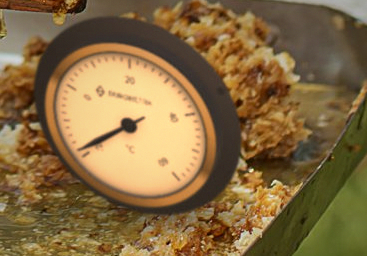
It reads -18 °C
